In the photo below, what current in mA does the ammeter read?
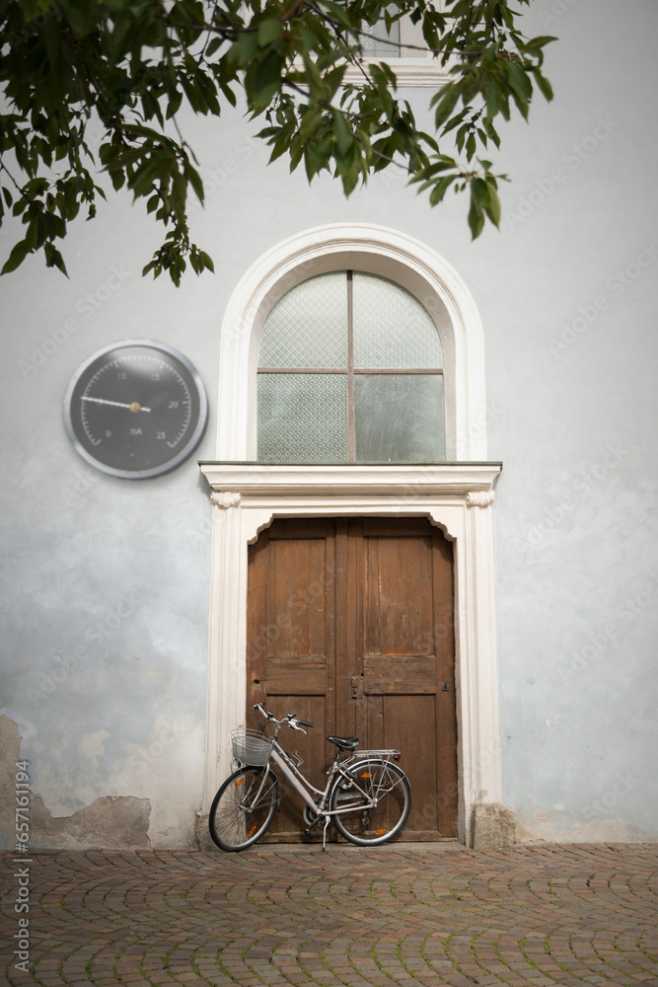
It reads 5 mA
